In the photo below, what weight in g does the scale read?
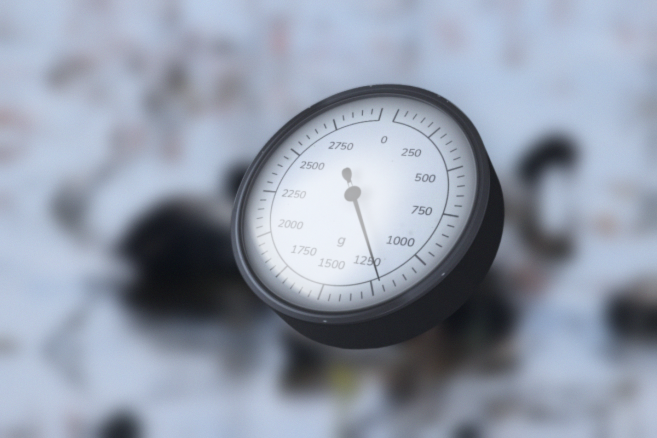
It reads 1200 g
